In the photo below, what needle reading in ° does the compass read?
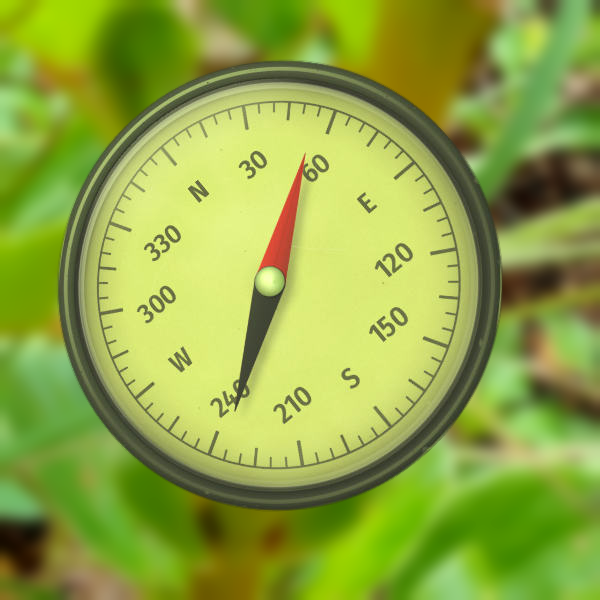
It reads 55 °
